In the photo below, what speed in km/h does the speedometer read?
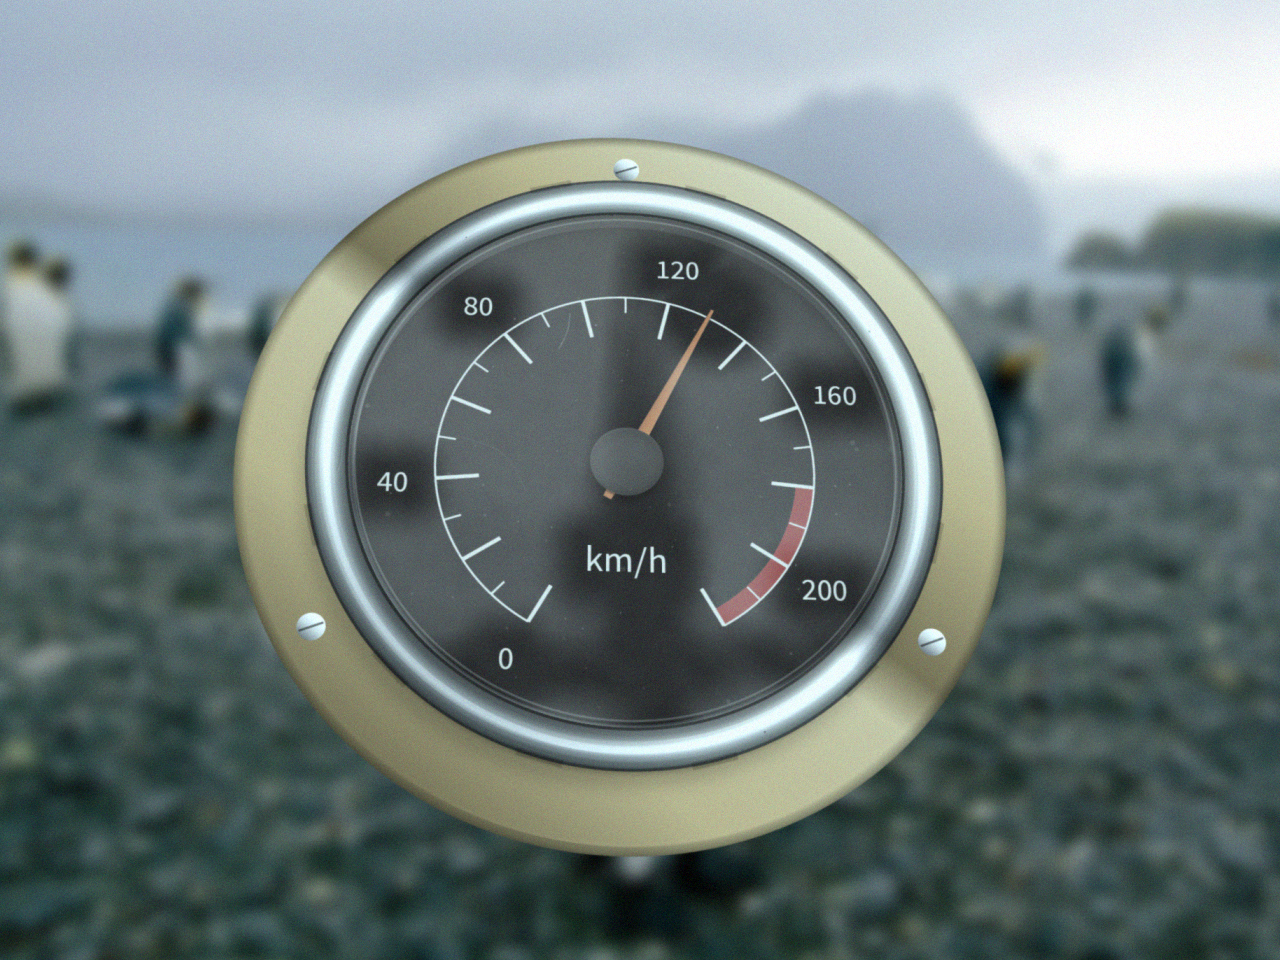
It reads 130 km/h
